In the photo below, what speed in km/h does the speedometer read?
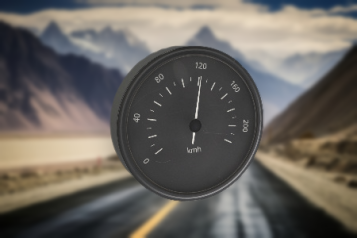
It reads 120 km/h
